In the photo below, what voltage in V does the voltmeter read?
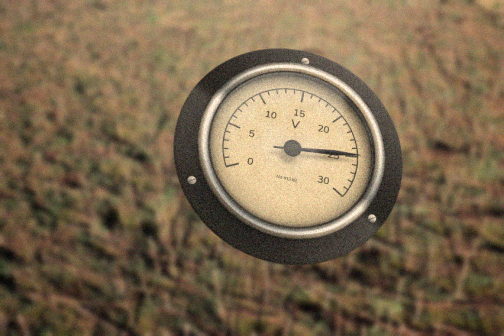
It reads 25 V
